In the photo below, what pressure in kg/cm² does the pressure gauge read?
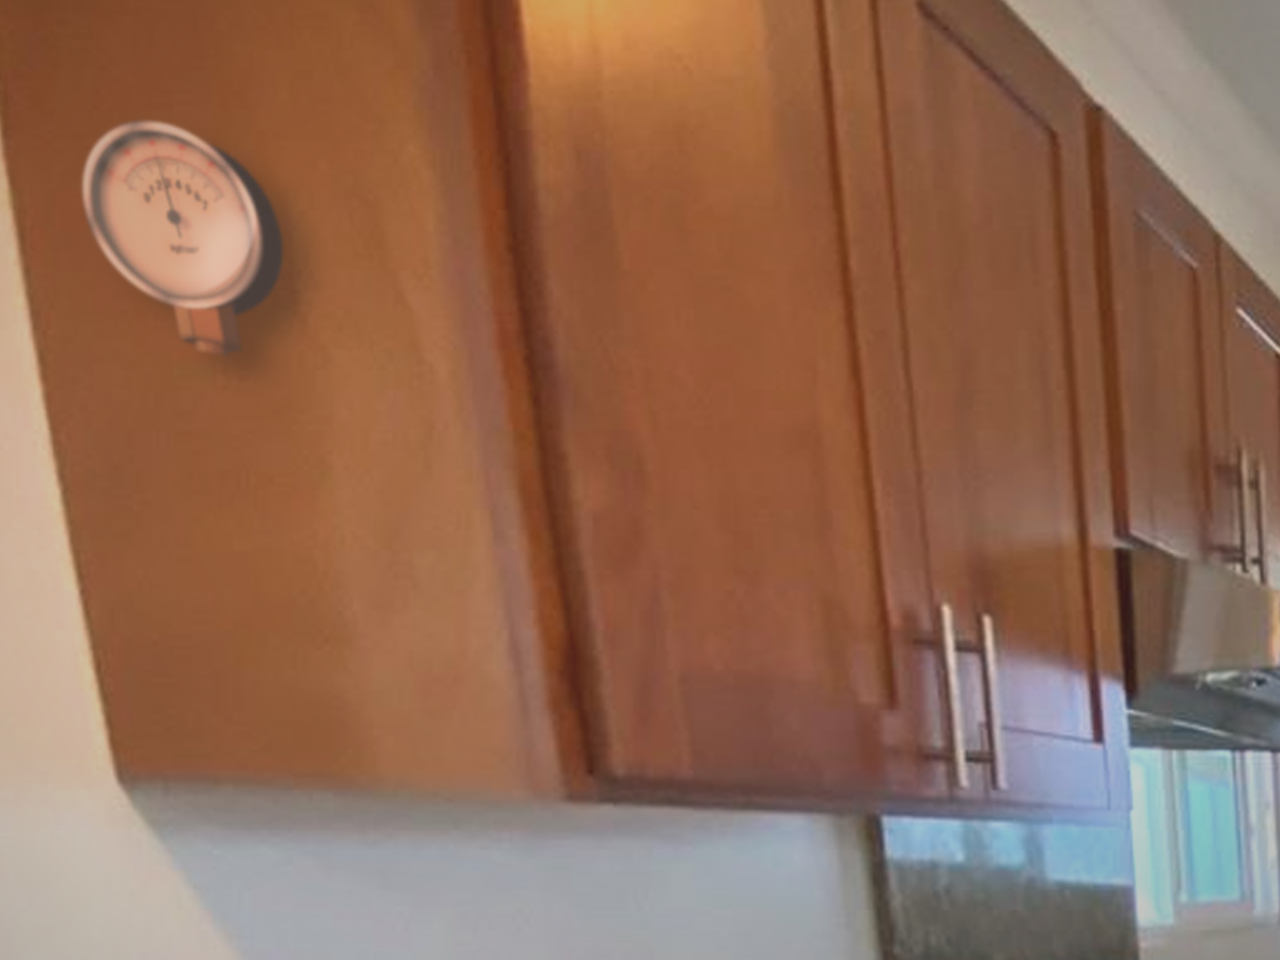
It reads 3 kg/cm²
